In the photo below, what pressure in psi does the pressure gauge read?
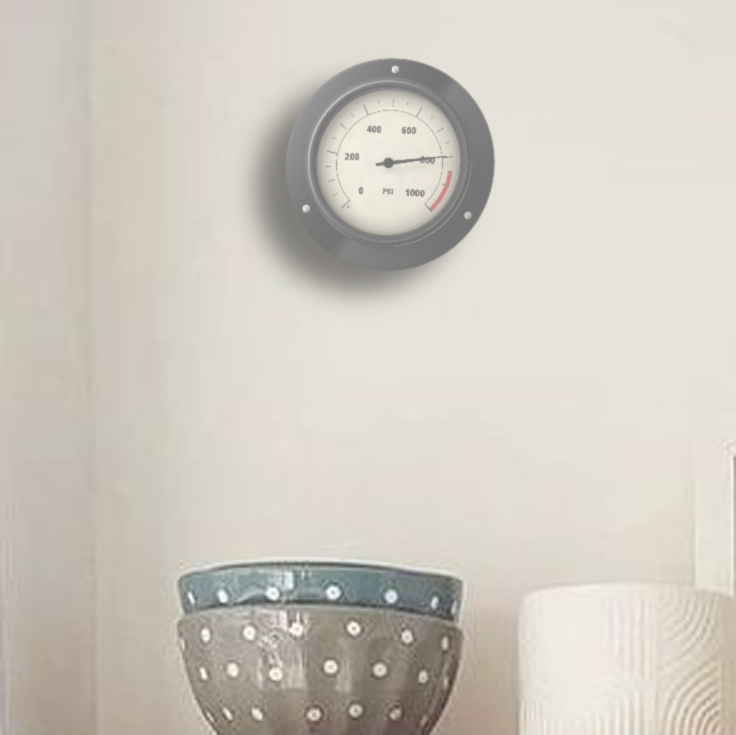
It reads 800 psi
